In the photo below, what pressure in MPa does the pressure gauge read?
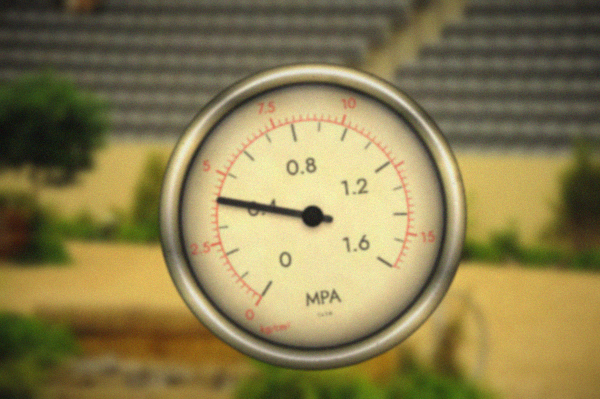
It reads 0.4 MPa
